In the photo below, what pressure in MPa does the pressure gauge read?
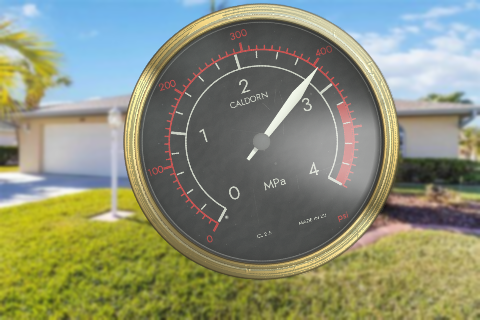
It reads 2.8 MPa
